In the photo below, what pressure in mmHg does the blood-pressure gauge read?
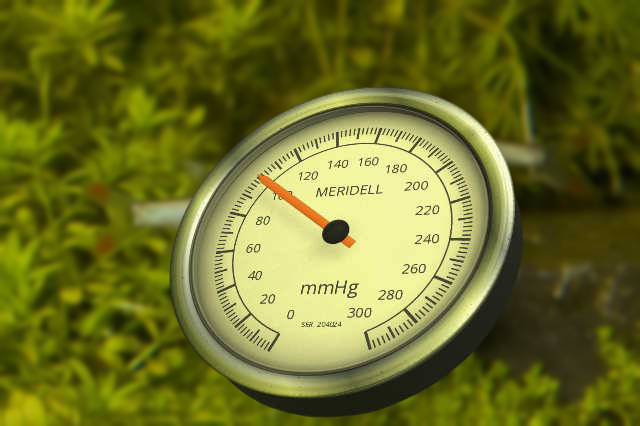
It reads 100 mmHg
